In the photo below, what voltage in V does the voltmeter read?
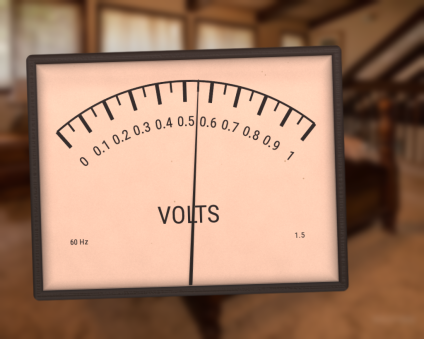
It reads 0.55 V
